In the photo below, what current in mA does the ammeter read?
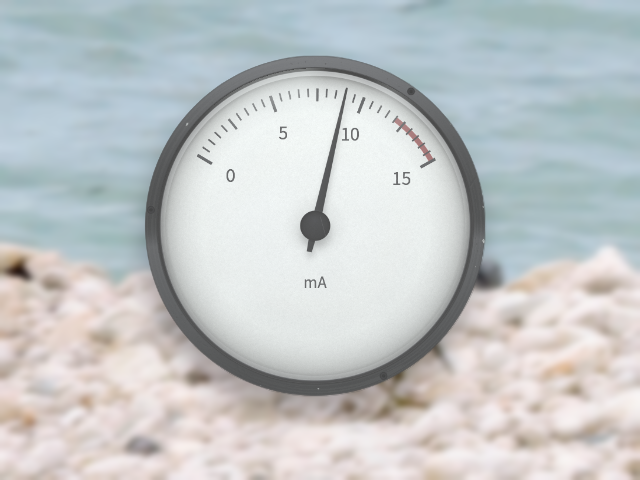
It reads 9 mA
